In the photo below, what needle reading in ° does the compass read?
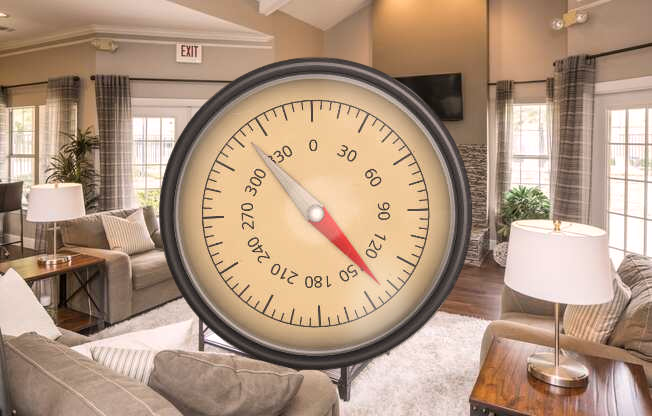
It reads 140 °
